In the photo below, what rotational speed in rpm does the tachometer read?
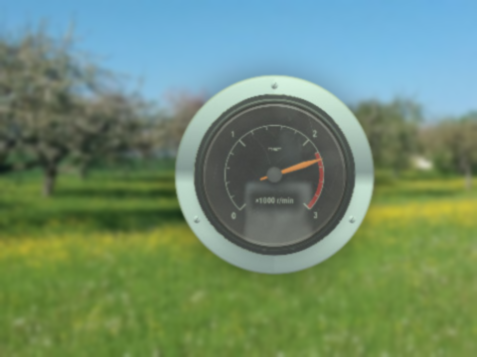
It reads 2300 rpm
